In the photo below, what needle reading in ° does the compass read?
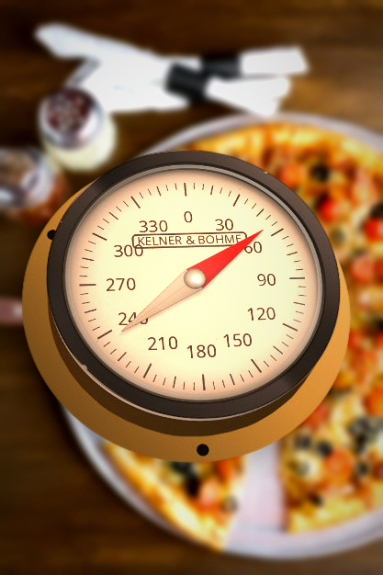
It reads 55 °
